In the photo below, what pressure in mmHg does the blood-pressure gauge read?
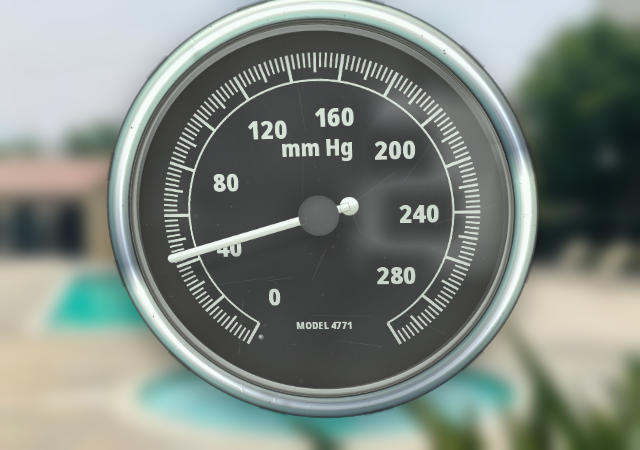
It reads 44 mmHg
